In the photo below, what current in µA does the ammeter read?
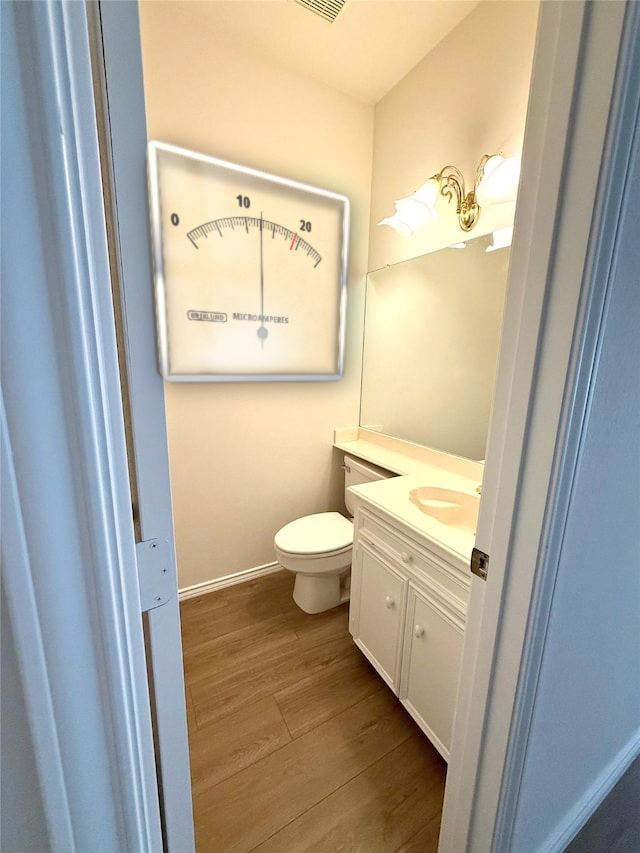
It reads 12.5 µA
